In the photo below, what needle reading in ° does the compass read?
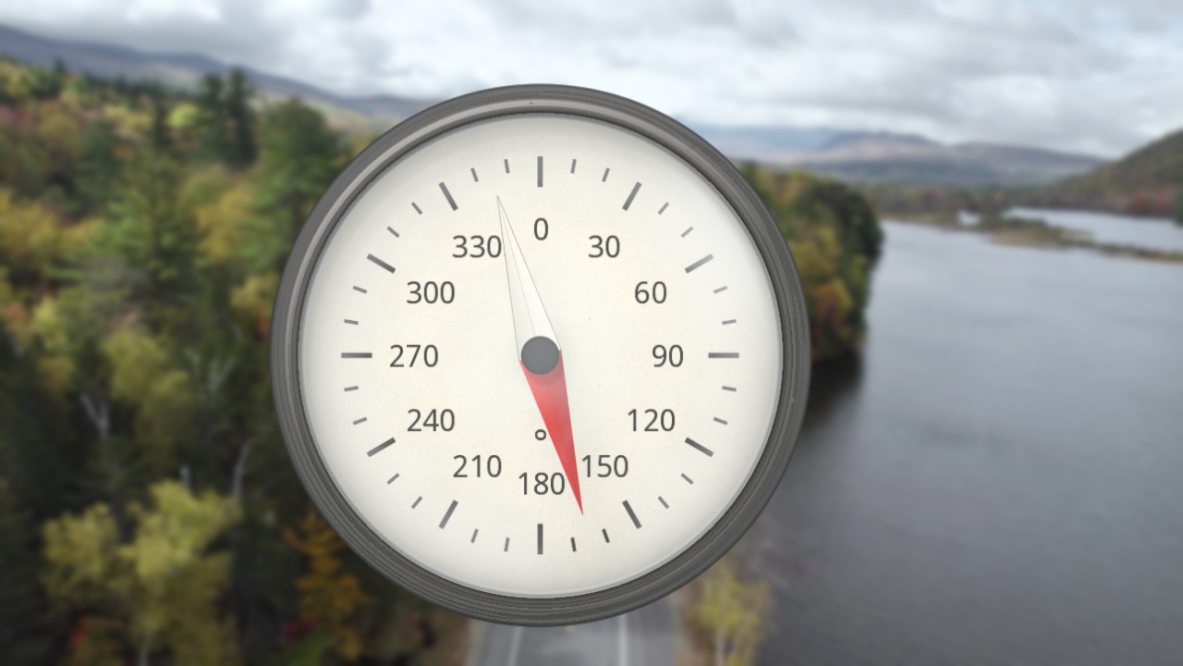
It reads 165 °
